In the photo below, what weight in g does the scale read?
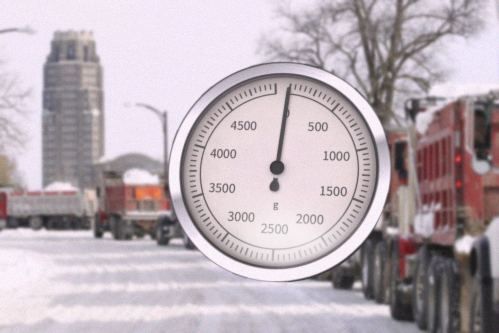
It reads 0 g
